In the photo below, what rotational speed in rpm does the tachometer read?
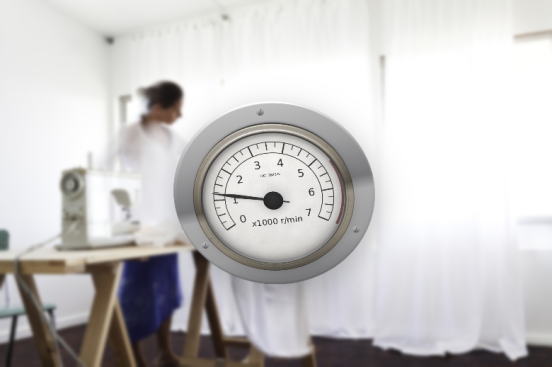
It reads 1250 rpm
